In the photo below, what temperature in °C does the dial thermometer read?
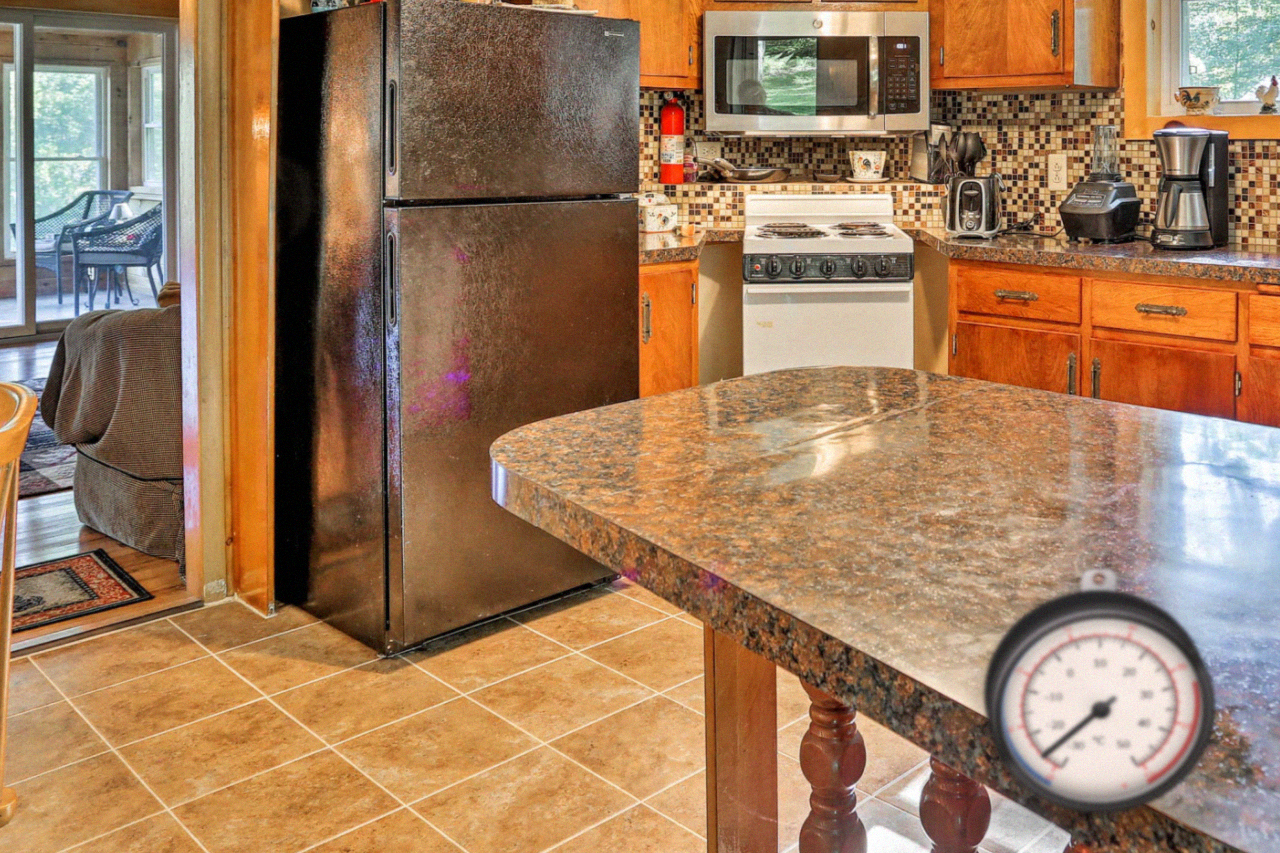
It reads -25 °C
